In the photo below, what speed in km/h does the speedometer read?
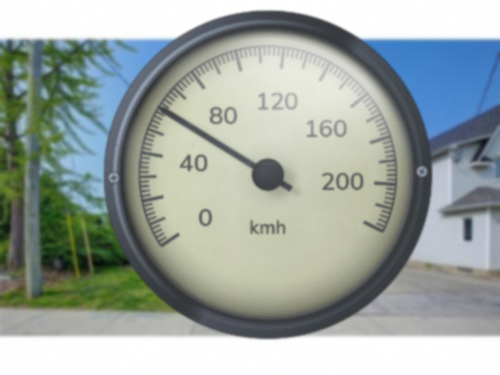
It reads 60 km/h
